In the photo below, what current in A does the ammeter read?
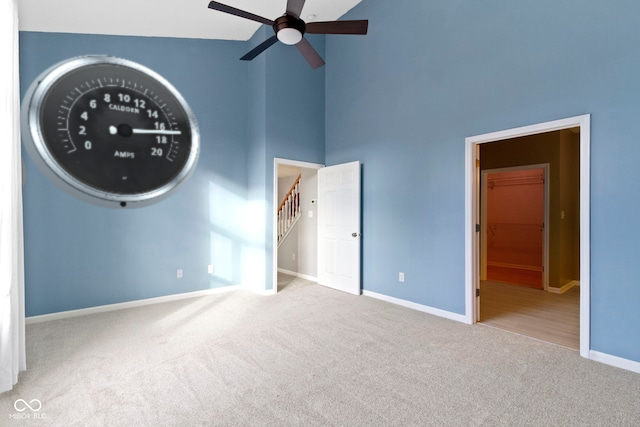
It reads 17 A
